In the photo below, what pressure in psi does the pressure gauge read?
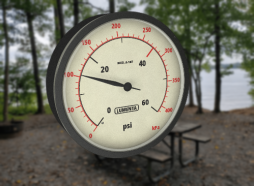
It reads 15 psi
